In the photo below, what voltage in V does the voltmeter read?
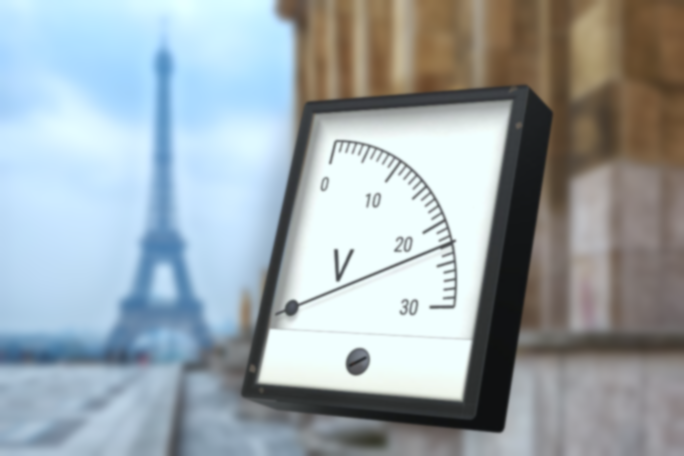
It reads 23 V
